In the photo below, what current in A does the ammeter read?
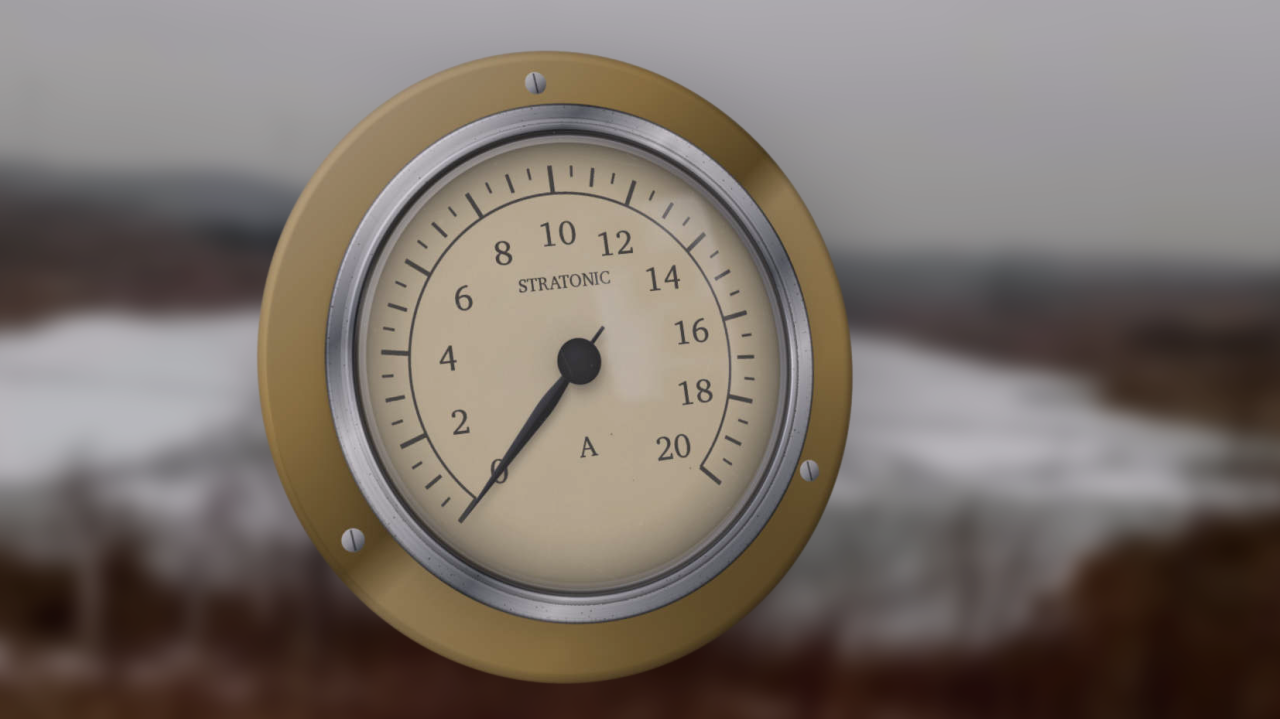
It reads 0 A
